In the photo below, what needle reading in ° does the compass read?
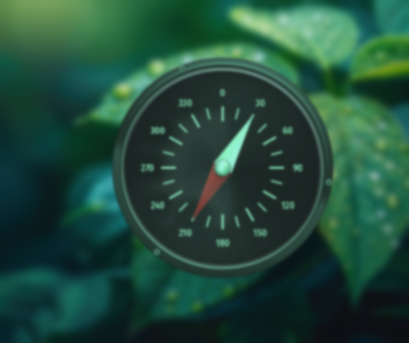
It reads 210 °
